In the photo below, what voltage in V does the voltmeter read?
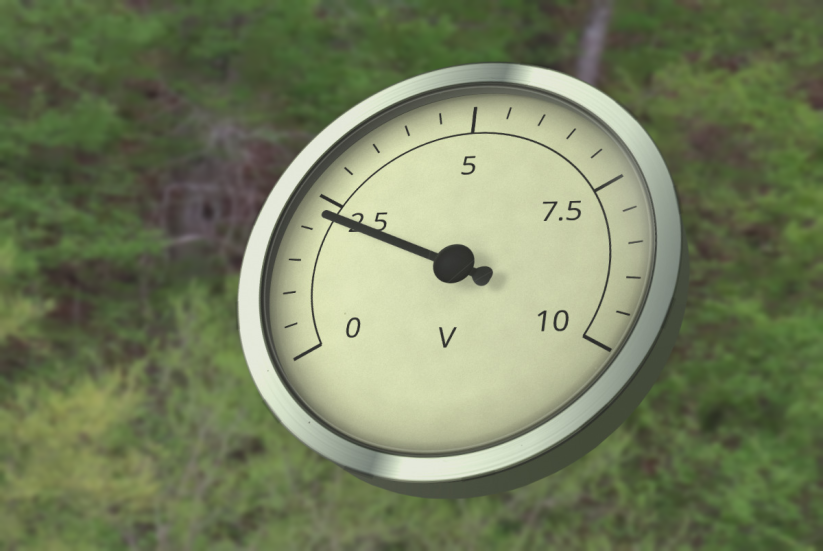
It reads 2.25 V
